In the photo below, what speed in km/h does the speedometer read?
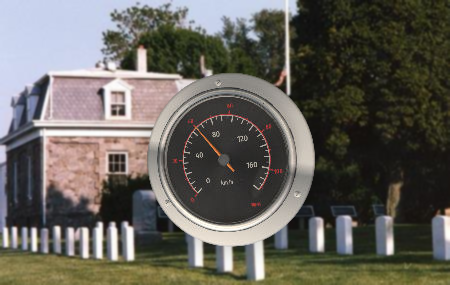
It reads 65 km/h
